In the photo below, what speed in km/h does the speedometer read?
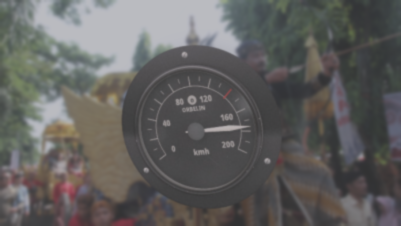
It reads 175 km/h
